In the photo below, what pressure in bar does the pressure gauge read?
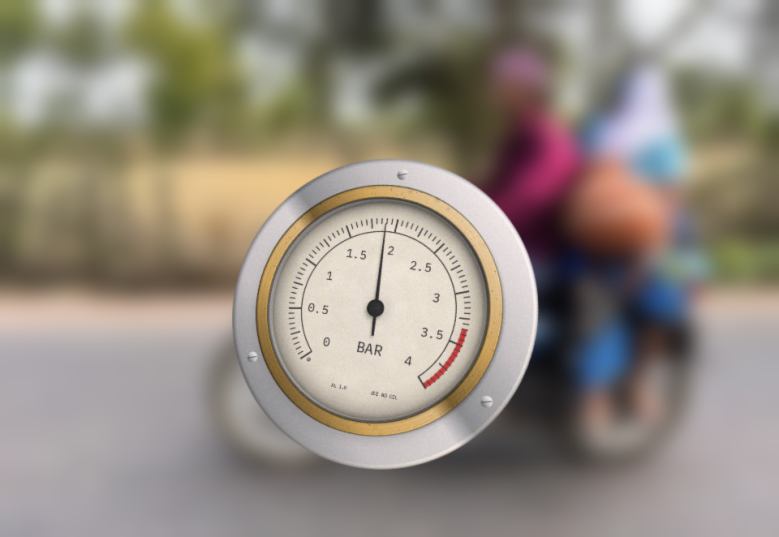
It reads 1.9 bar
